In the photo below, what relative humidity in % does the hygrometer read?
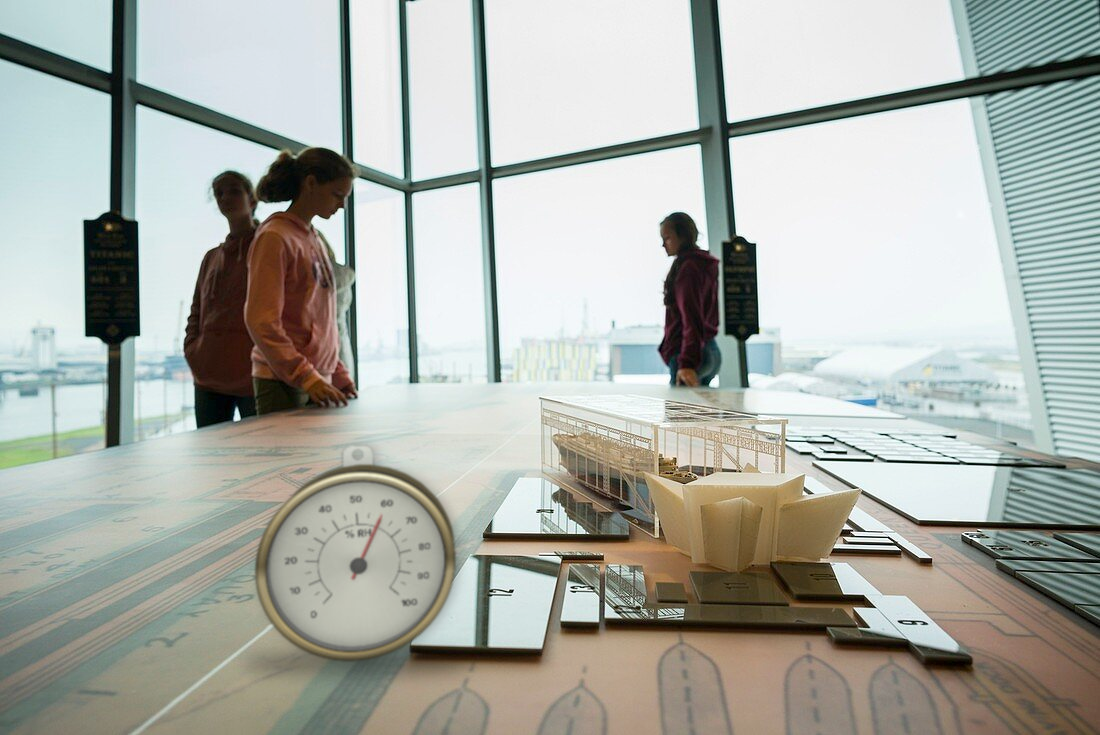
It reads 60 %
